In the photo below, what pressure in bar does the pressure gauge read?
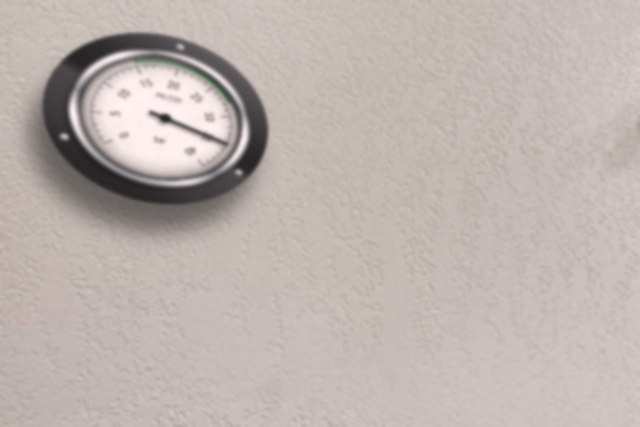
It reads 35 bar
